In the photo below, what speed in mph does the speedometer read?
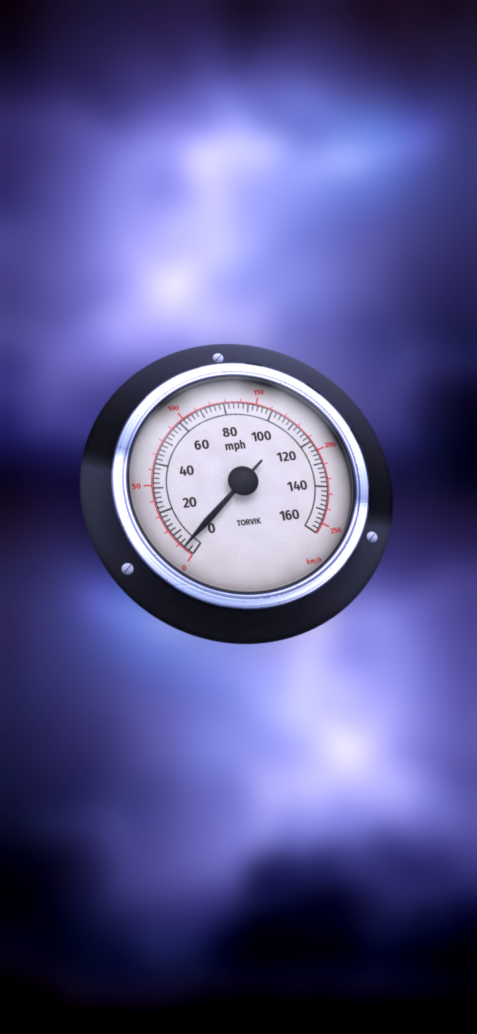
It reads 4 mph
